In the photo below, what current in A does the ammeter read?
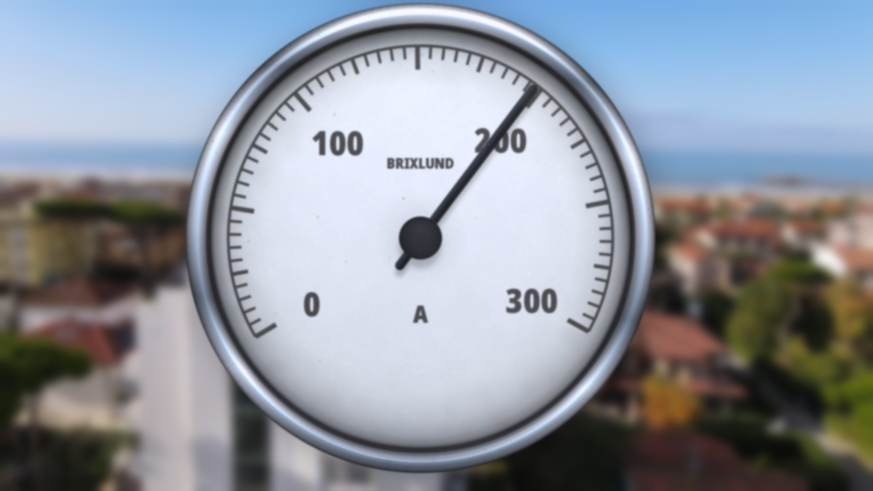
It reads 197.5 A
